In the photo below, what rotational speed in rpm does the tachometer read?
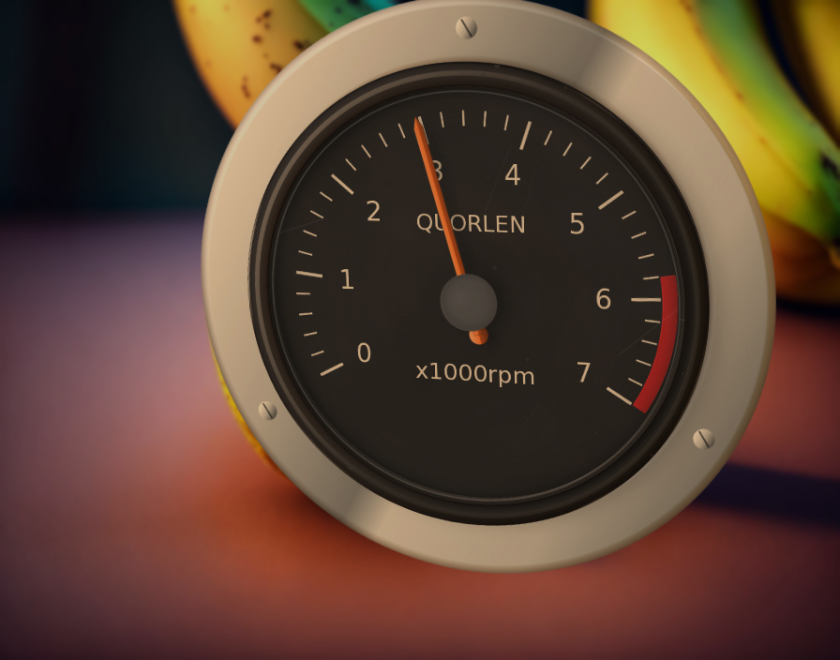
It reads 3000 rpm
